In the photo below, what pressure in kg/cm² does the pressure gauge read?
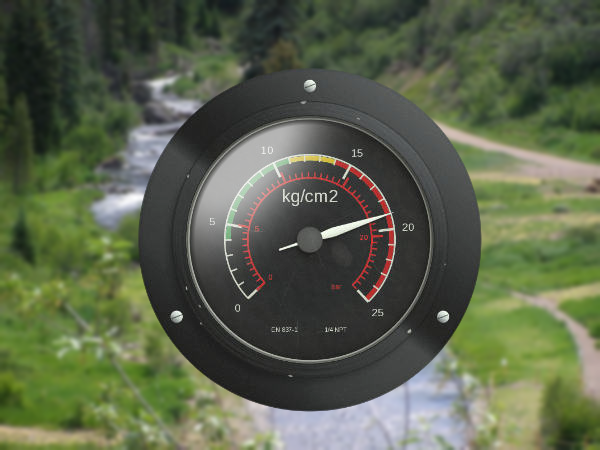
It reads 19 kg/cm²
